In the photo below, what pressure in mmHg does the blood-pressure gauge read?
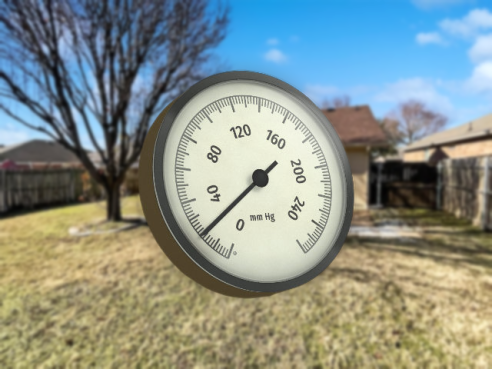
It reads 20 mmHg
